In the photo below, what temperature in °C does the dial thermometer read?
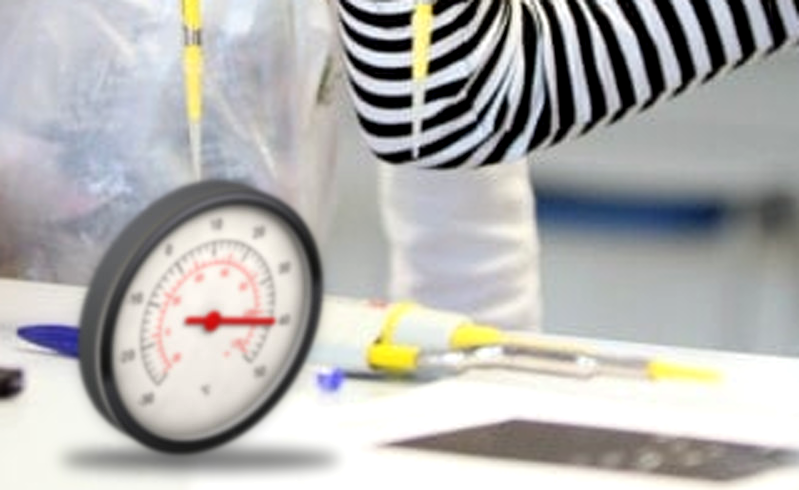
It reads 40 °C
